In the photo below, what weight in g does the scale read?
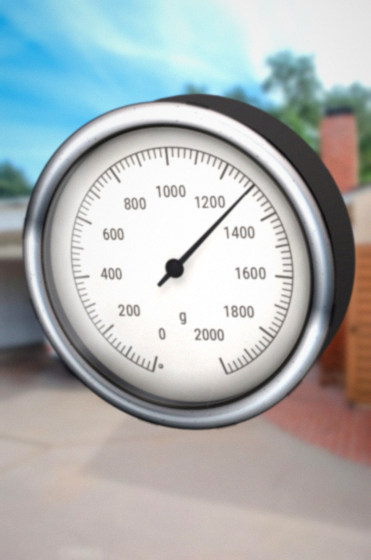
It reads 1300 g
